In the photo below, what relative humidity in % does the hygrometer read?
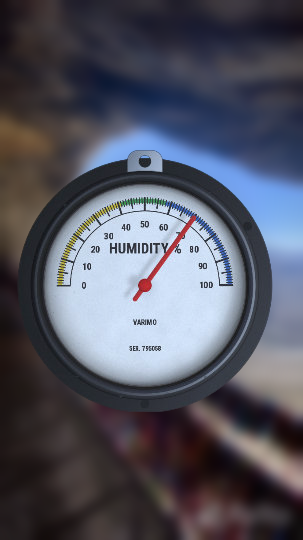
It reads 70 %
